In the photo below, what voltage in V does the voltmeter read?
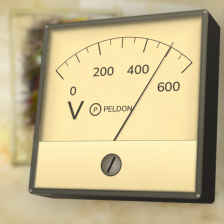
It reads 500 V
